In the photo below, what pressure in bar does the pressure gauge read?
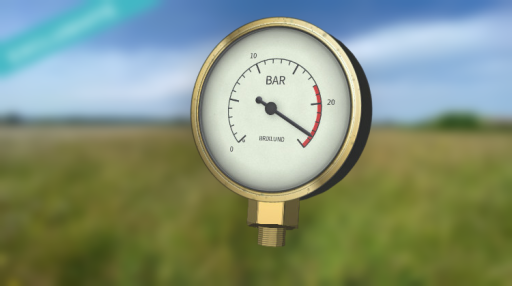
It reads 23.5 bar
